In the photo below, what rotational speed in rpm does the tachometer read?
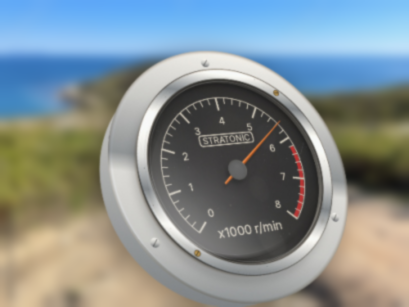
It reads 5600 rpm
